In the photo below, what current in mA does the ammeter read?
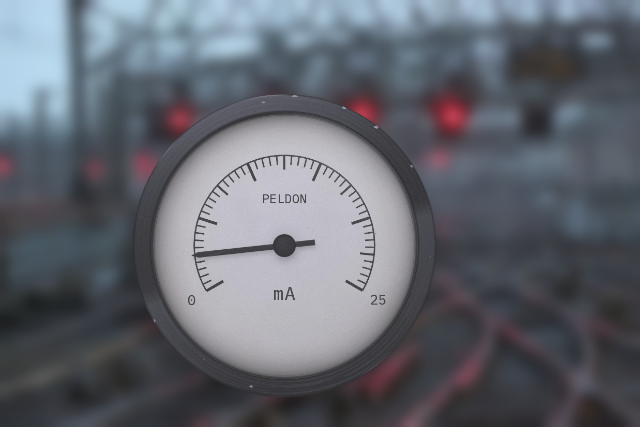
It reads 2.5 mA
